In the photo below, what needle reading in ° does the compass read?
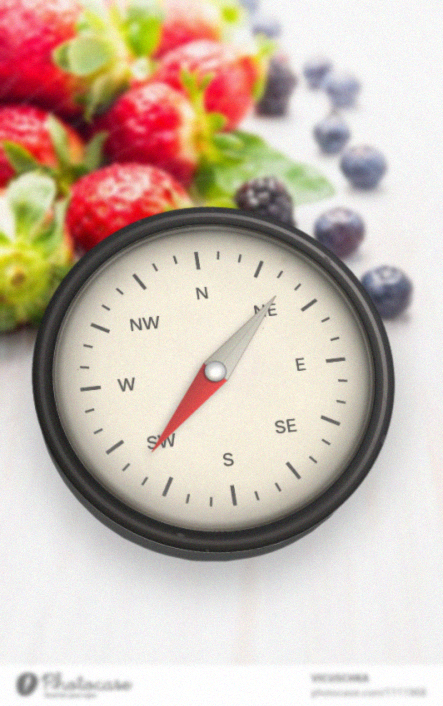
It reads 225 °
